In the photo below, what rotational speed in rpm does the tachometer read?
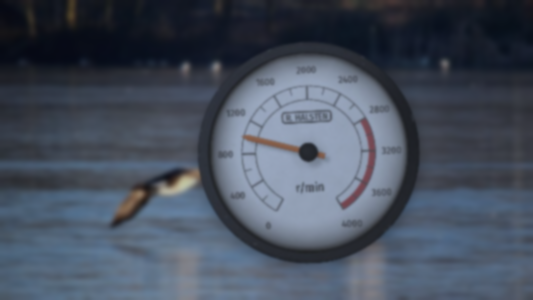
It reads 1000 rpm
